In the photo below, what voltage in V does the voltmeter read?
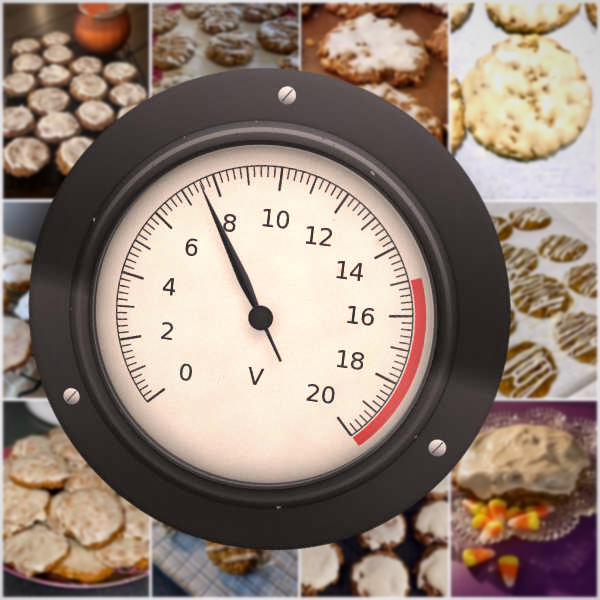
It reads 7.6 V
